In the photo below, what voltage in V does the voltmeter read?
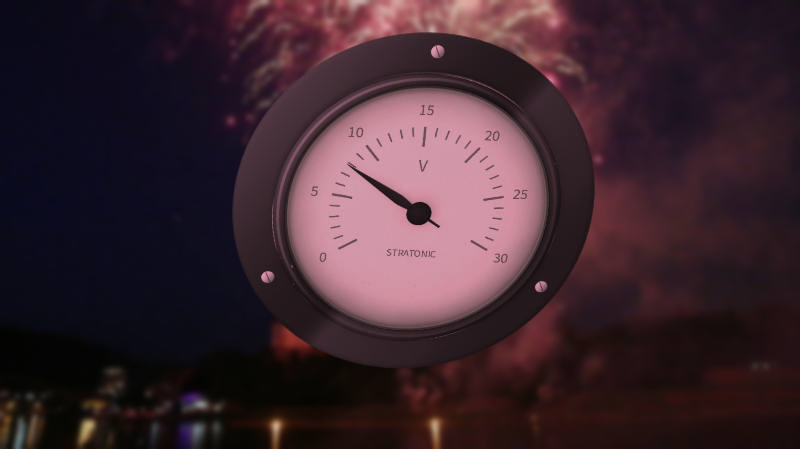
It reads 8 V
